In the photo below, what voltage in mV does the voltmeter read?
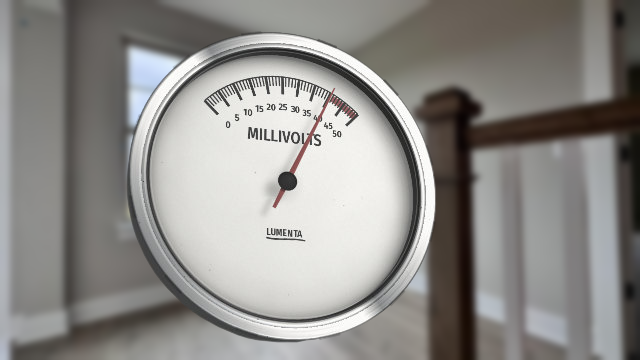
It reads 40 mV
